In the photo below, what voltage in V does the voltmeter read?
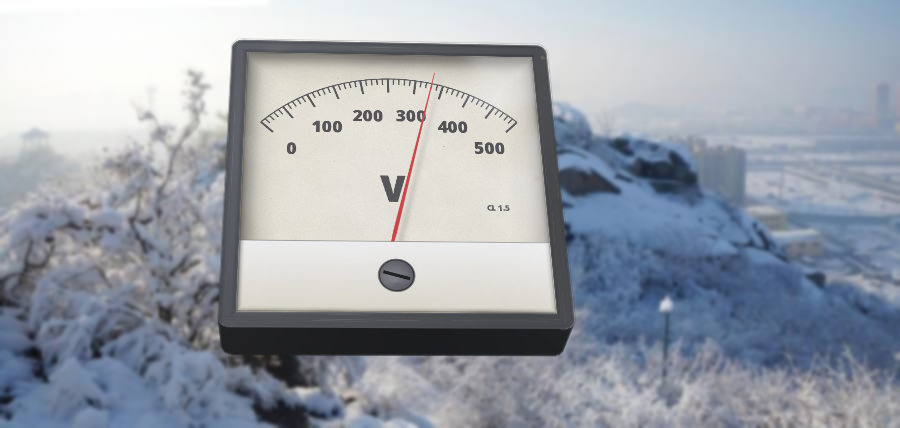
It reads 330 V
